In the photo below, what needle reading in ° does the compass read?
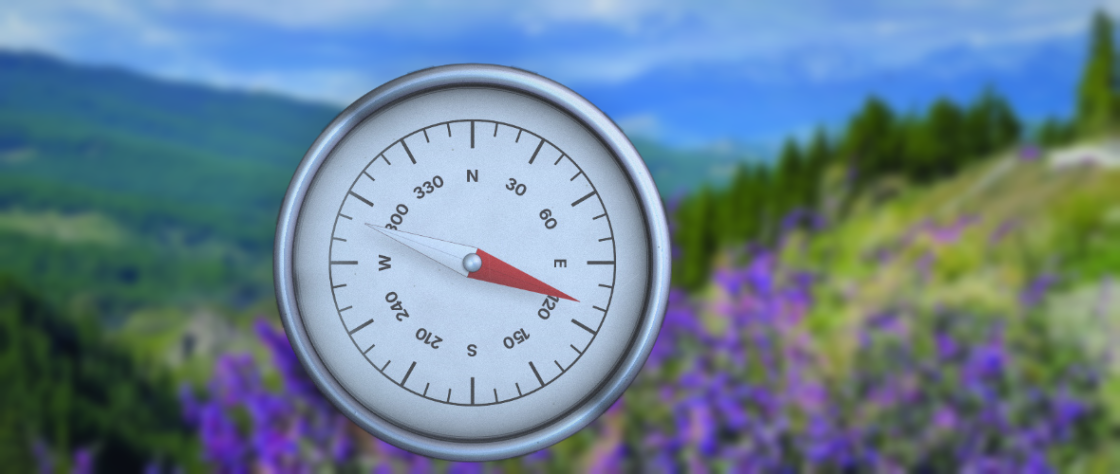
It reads 110 °
